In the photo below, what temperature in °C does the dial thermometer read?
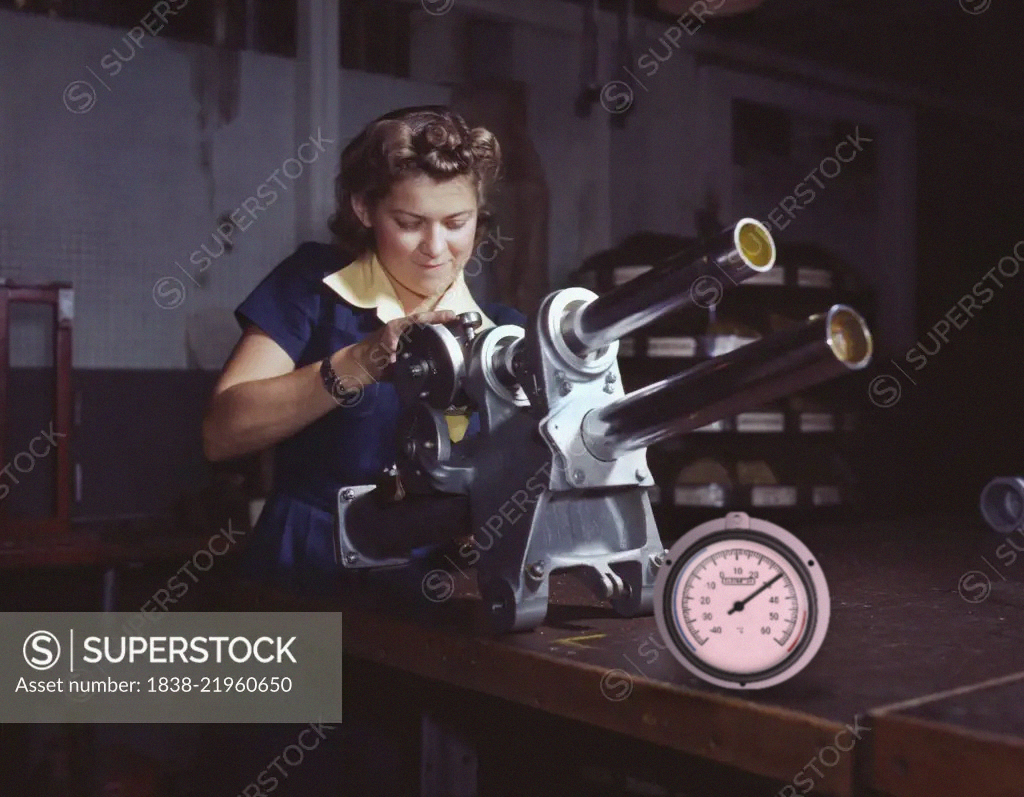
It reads 30 °C
